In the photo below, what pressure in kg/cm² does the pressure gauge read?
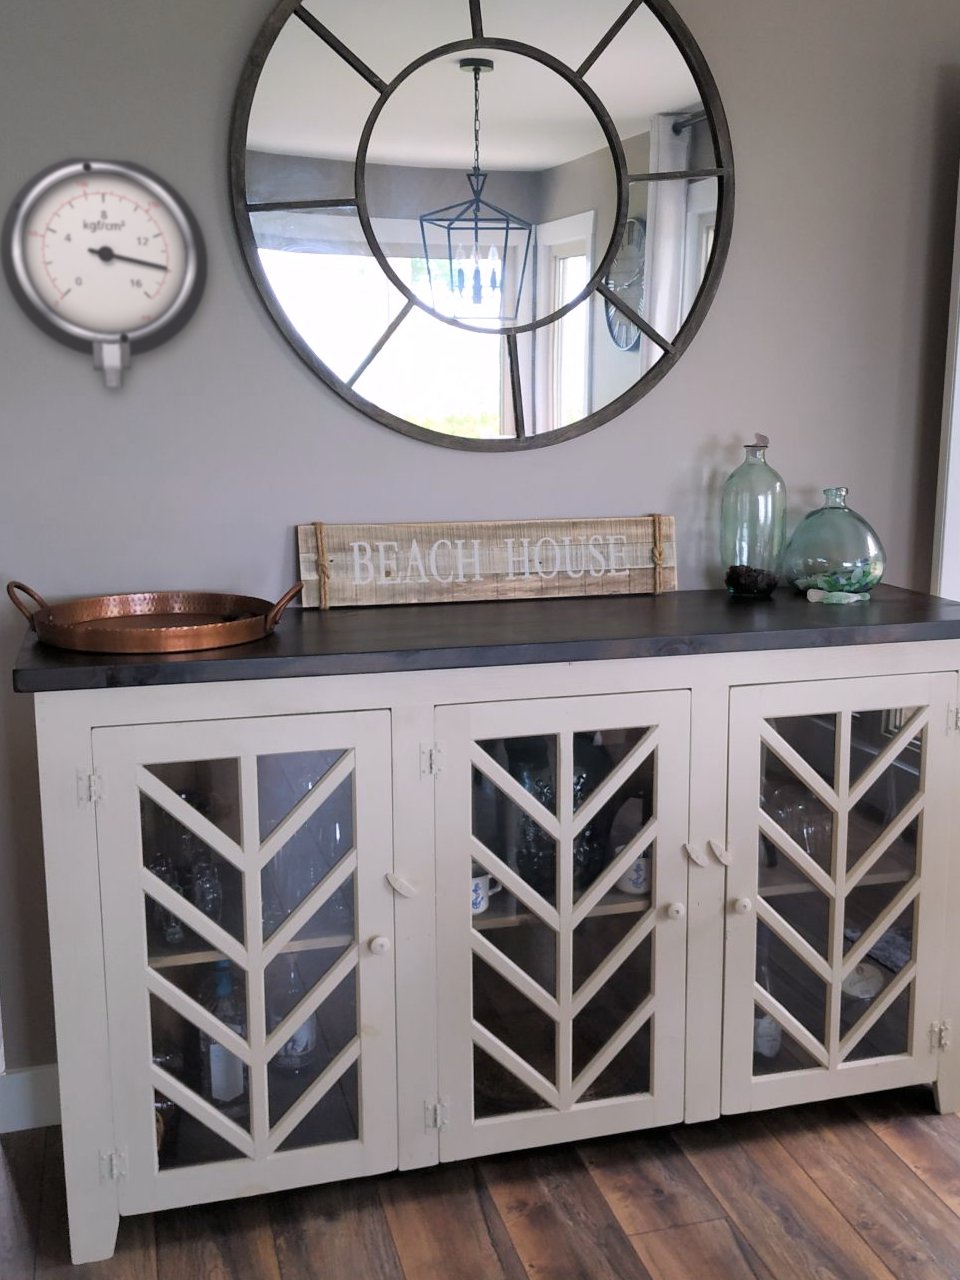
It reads 14 kg/cm²
